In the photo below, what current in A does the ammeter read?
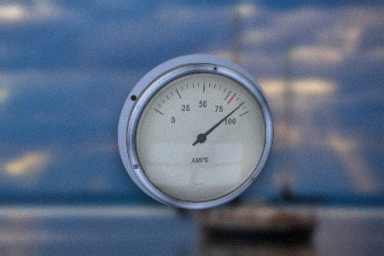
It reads 90 A
